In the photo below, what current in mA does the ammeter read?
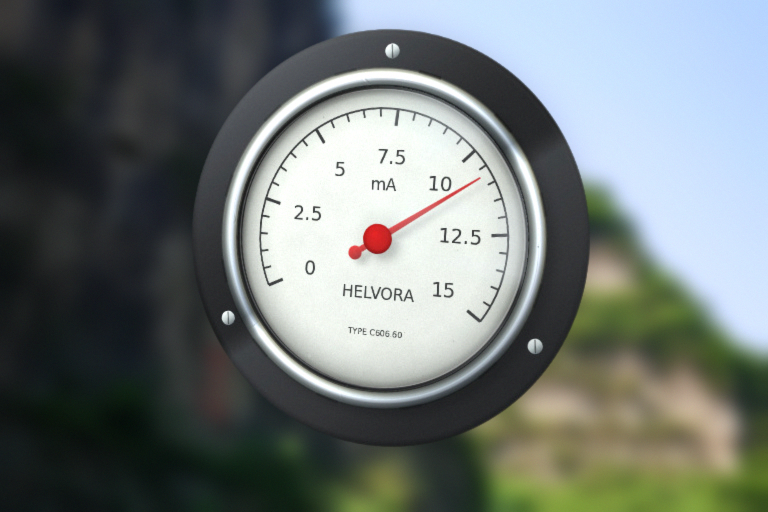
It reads 10.75 mA
